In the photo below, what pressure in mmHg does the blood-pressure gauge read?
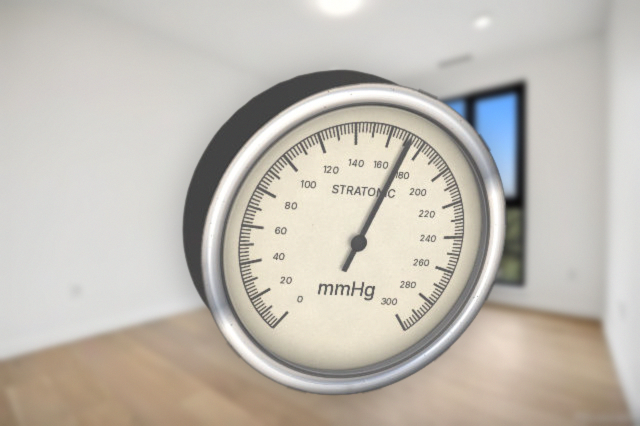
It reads 170 mmHg
